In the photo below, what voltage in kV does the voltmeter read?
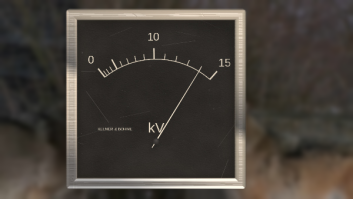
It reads 14 kV
